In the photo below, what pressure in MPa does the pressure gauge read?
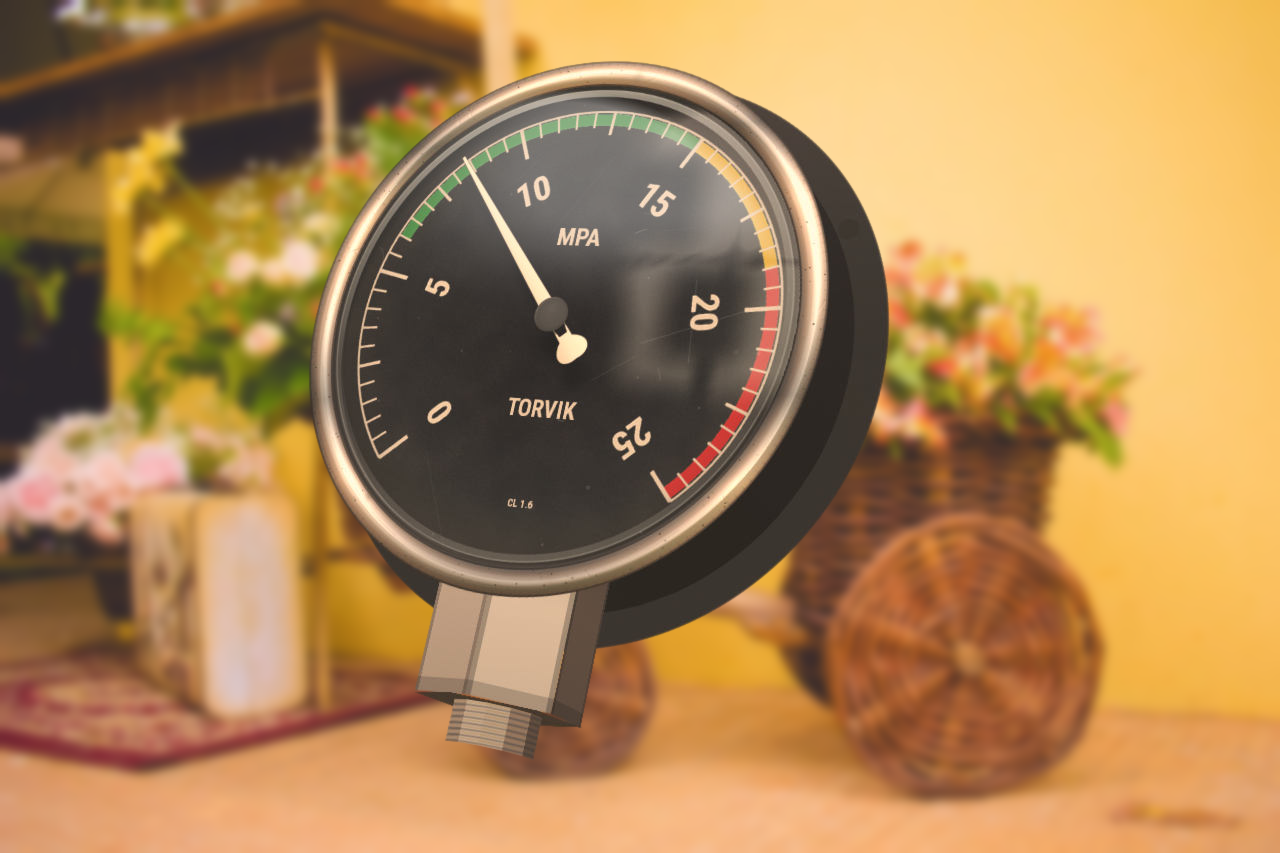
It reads 8.5 MPa
